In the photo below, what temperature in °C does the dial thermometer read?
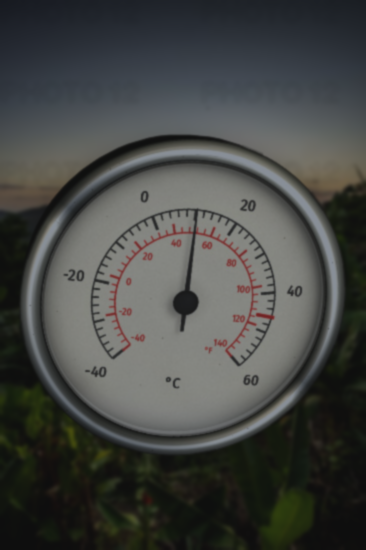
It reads 10 °C
